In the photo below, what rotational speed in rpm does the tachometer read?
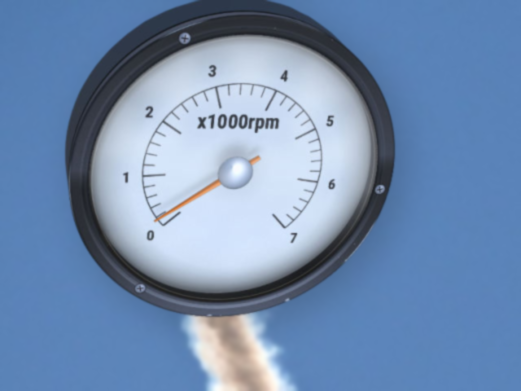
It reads 200 rpm
